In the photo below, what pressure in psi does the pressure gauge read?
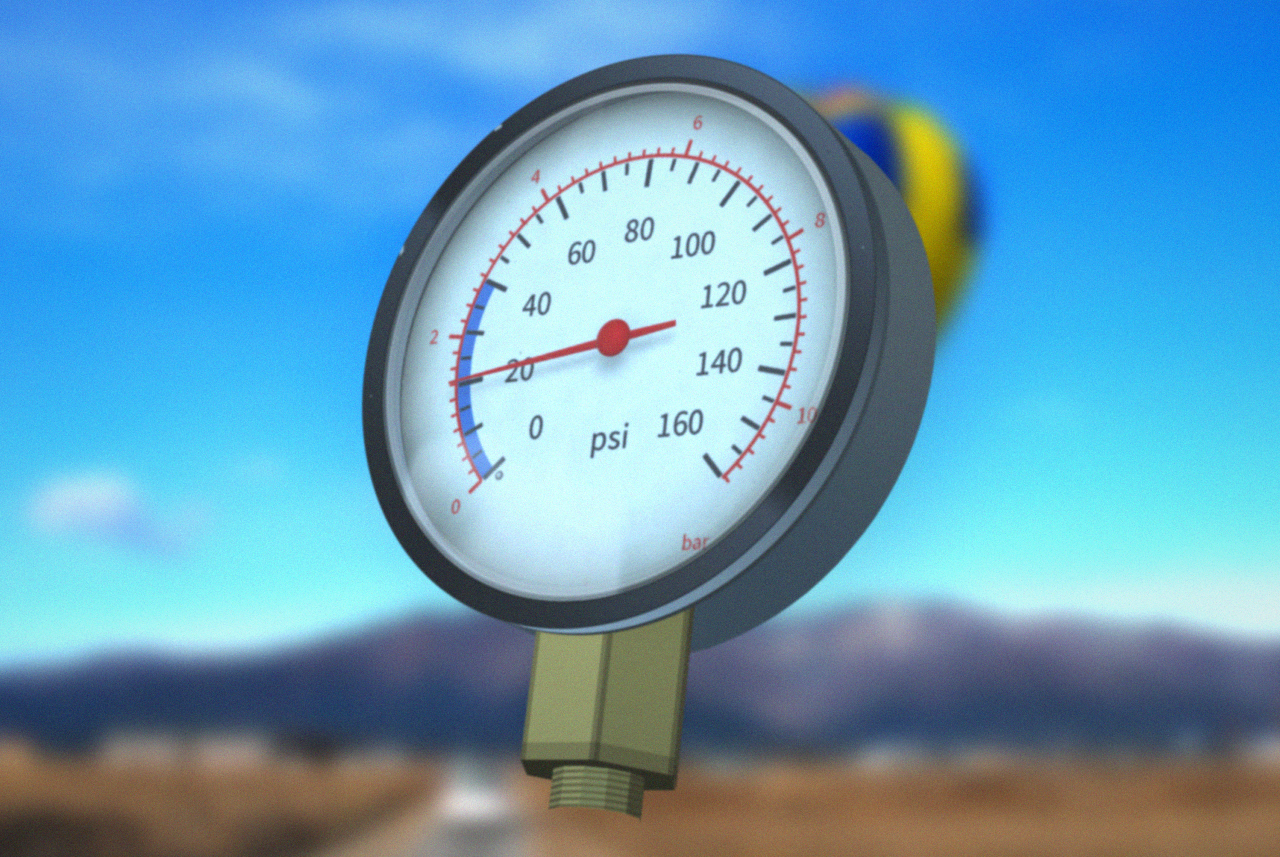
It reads 20 psi
